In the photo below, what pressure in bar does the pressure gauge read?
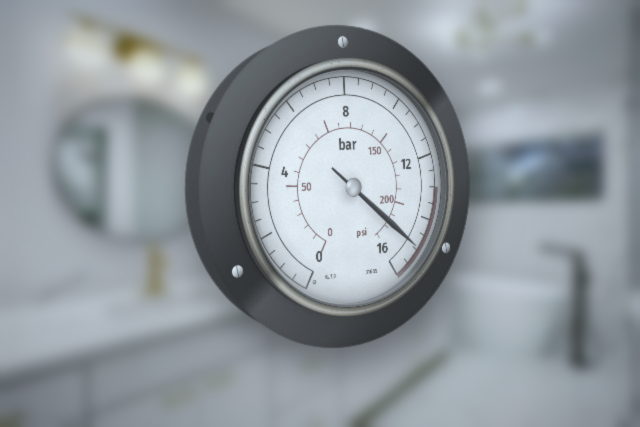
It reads 15 bar
